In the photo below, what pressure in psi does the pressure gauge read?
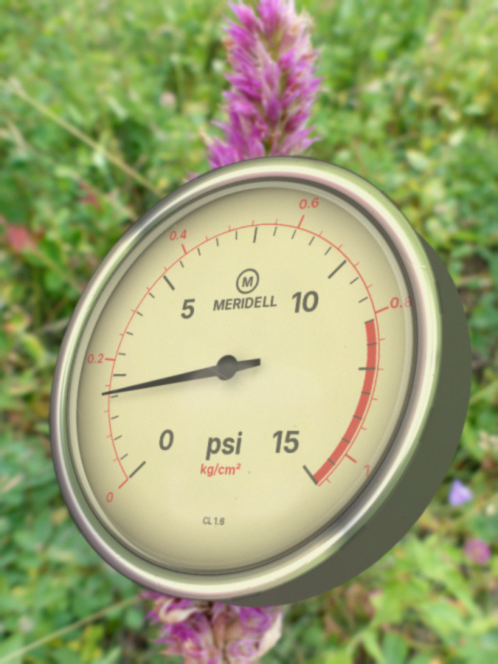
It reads 2 psi
